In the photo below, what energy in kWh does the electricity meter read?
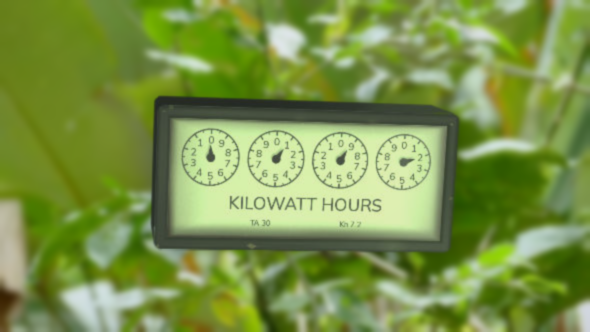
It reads 92 kWh
